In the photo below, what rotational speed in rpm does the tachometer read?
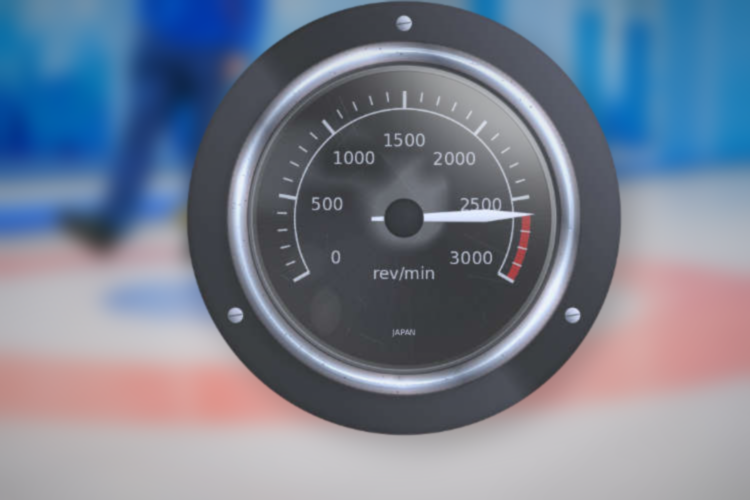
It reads 2600 rpm
